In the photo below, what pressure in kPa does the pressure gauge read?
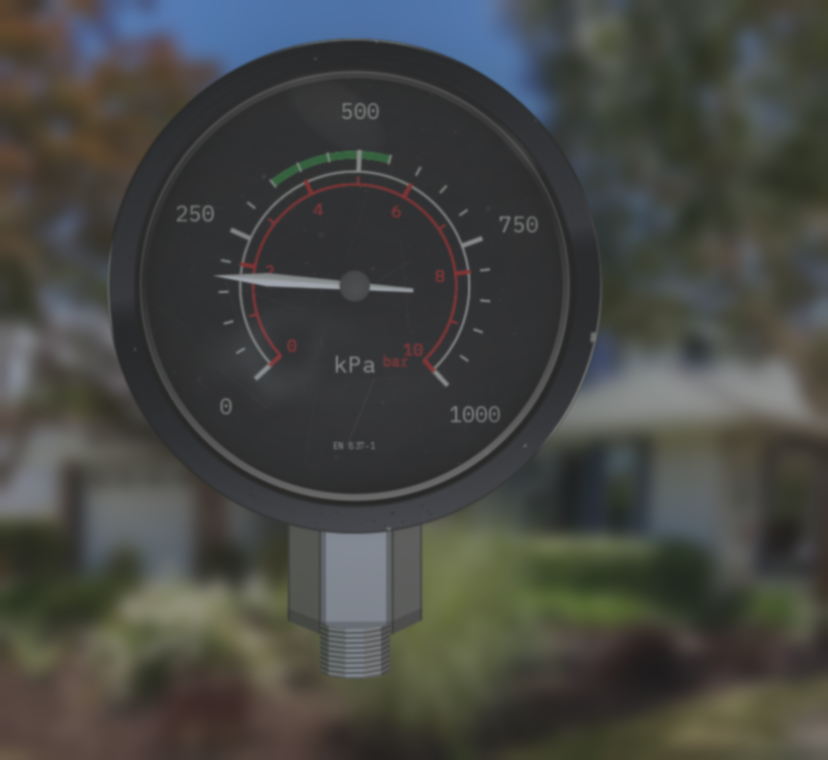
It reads 175 kPa
